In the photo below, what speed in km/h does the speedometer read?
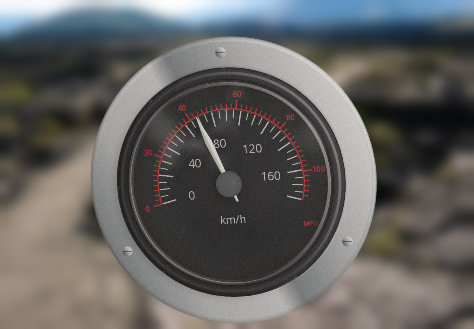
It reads 70 km/h
